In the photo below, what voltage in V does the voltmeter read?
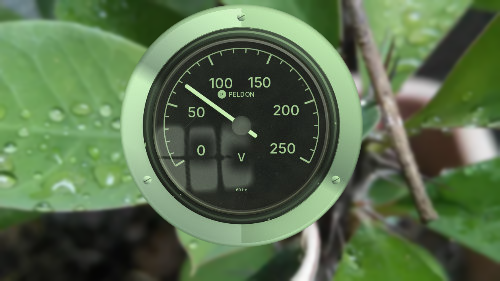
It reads 70 V
